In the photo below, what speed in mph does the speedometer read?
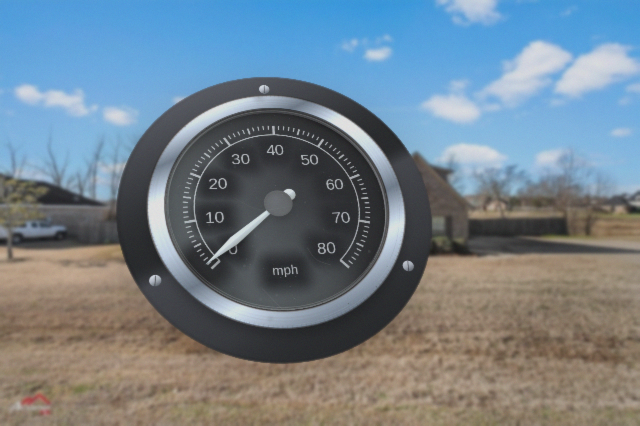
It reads 1 mph
